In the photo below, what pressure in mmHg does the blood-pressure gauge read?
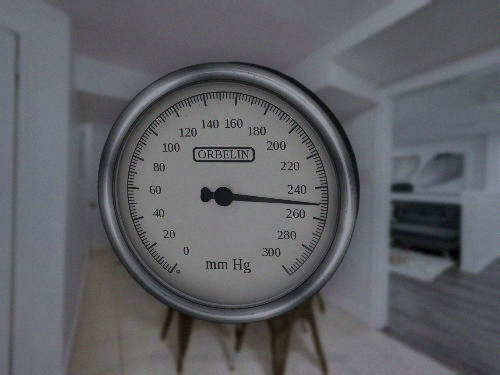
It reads 250 mmHg
